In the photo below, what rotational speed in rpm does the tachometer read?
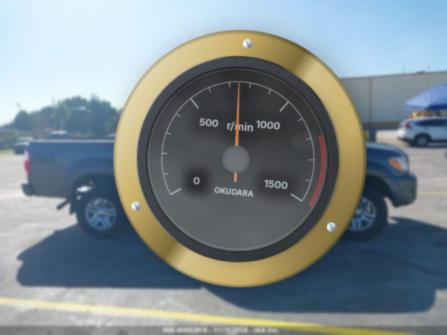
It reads 750 rpm
